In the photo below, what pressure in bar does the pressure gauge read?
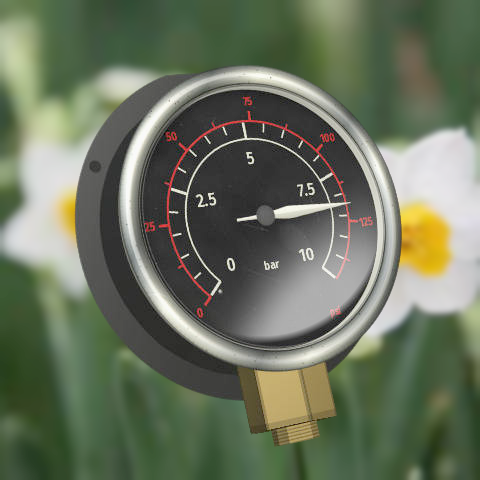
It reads 8.25 bar
